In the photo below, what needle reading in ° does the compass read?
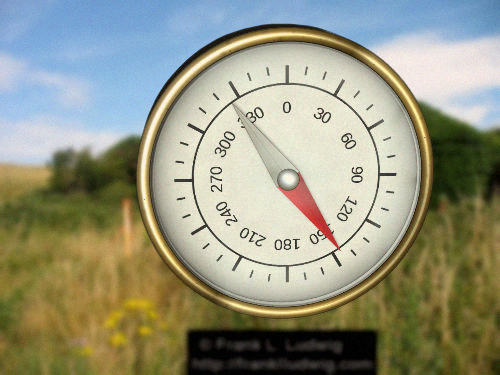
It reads 145 °
